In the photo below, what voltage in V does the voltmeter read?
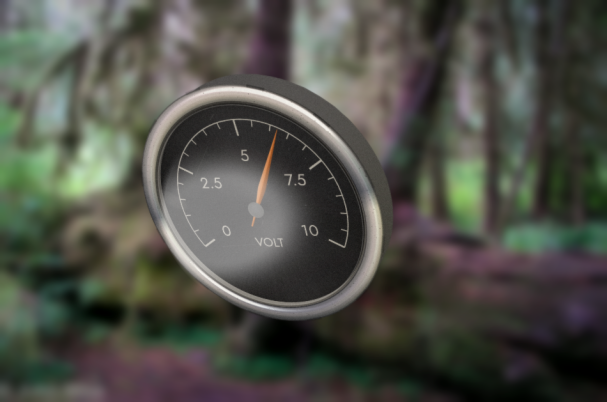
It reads 6.25 V
